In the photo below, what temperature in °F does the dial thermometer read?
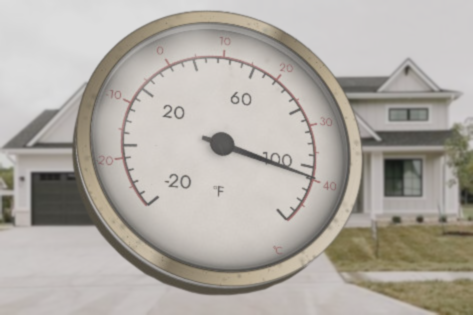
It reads 104 °F
